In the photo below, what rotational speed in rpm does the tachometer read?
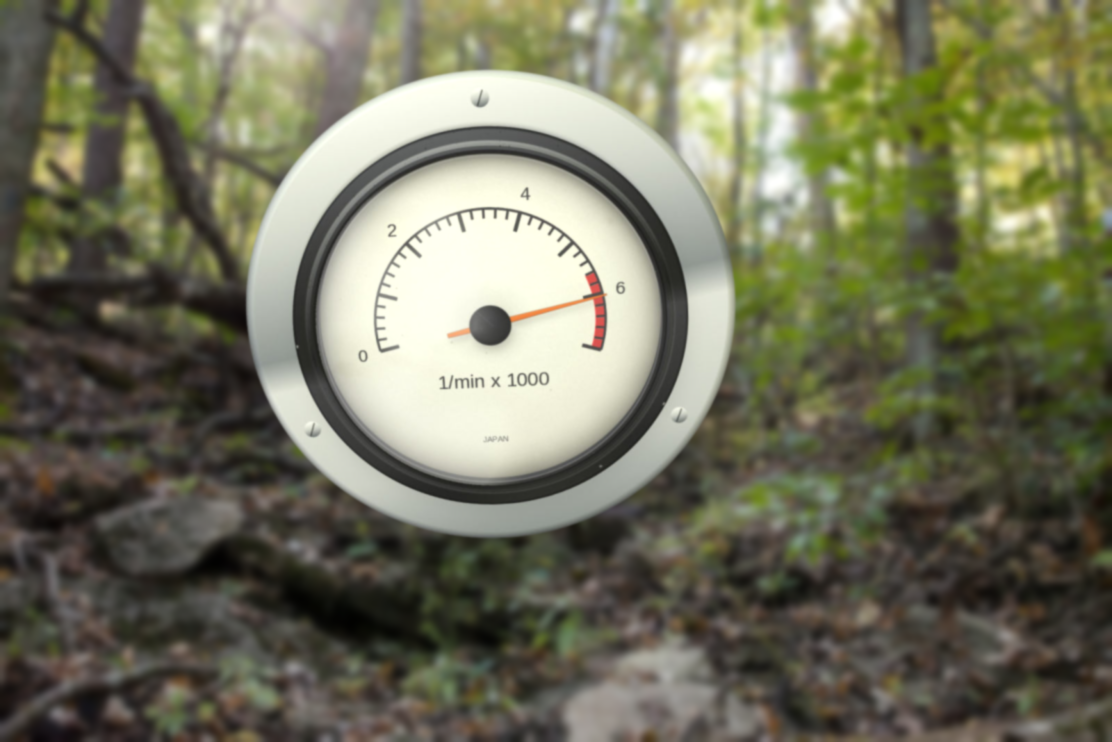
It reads 6000 rpm
